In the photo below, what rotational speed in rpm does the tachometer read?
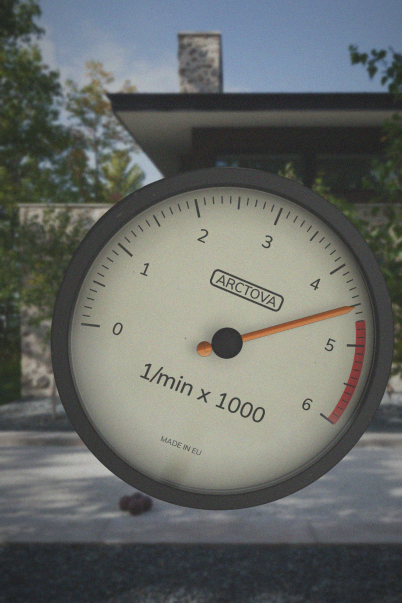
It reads 4500 rpm
